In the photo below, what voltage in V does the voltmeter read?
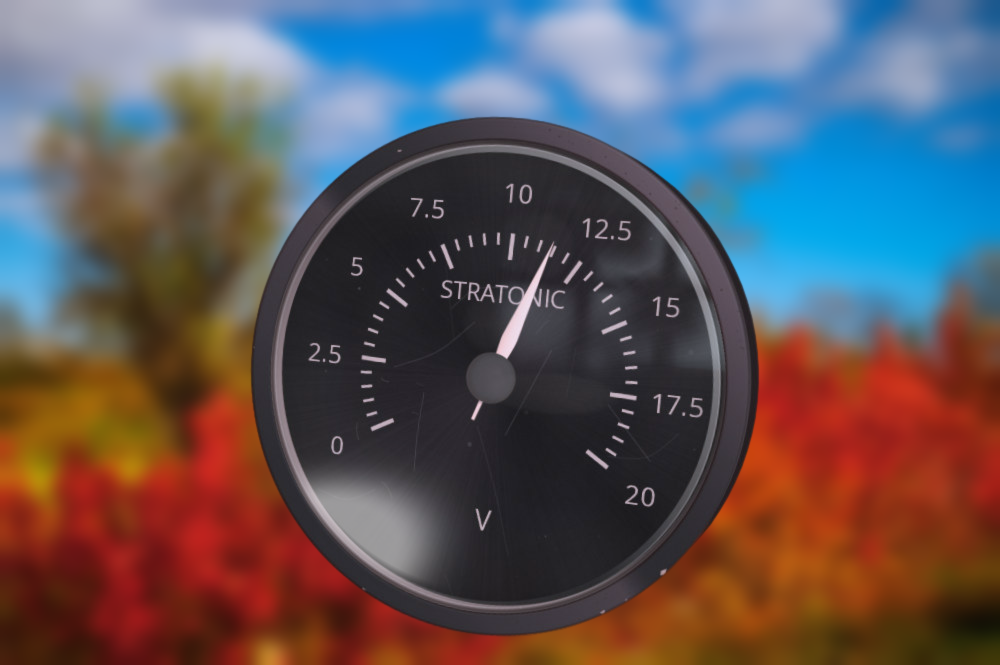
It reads 11.5 V
